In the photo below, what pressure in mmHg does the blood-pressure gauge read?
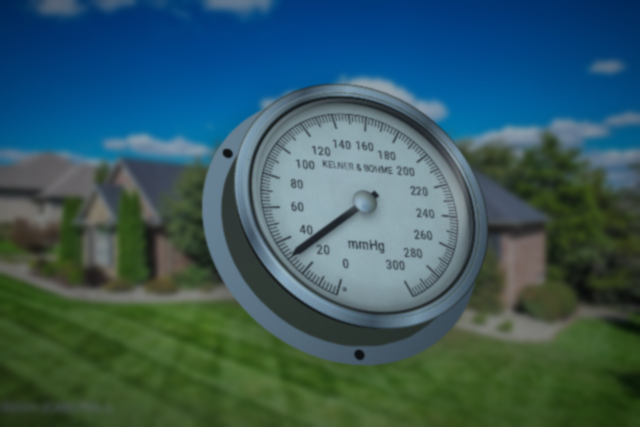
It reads 30 mmHg
